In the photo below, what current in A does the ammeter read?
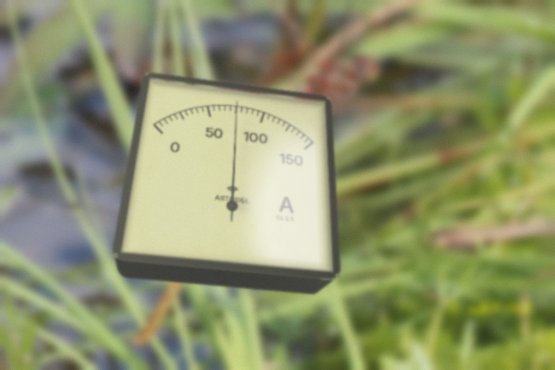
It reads 75 A
